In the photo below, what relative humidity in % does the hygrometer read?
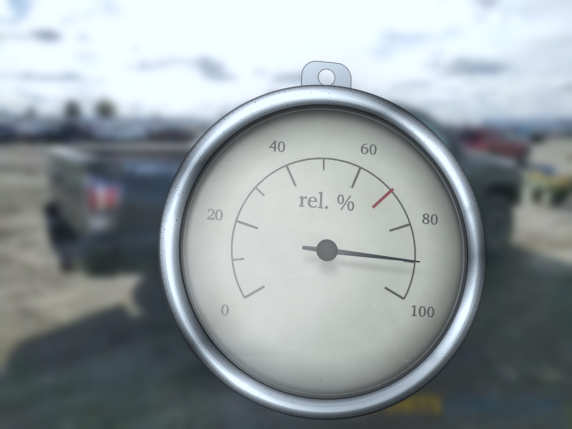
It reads 90 %
